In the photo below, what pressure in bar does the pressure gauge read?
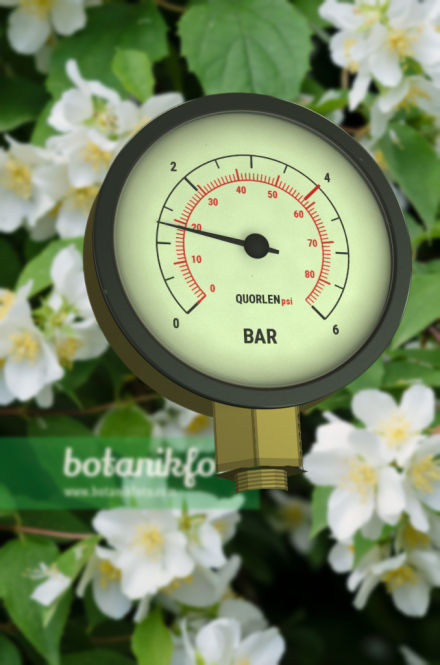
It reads 1.25 bar
